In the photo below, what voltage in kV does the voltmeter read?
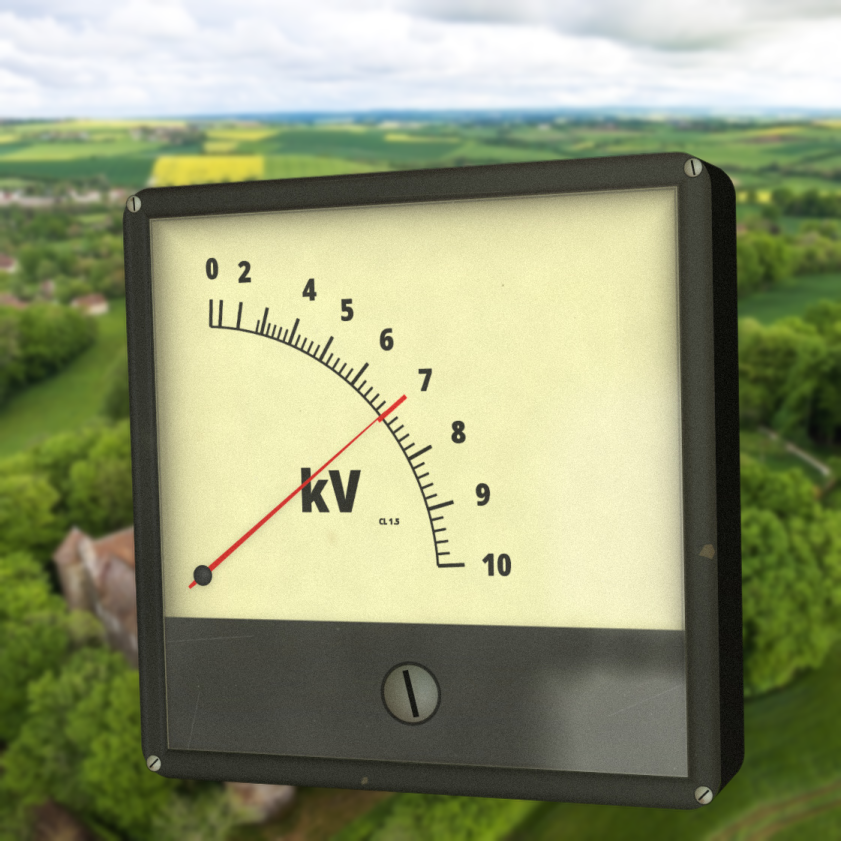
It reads 7 kV
